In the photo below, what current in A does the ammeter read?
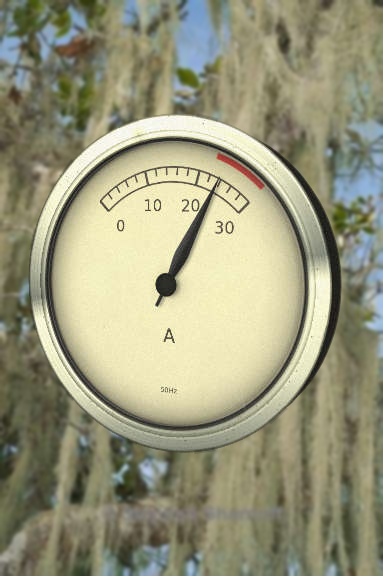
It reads 24 A
